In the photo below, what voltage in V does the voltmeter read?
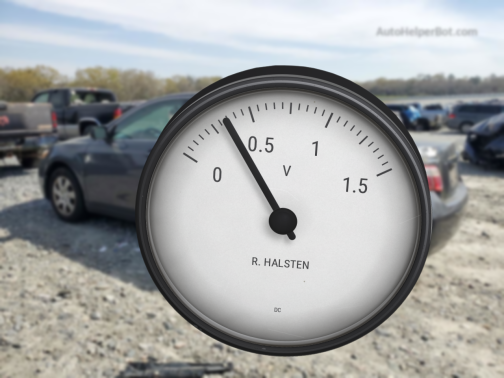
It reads 0.35 V
